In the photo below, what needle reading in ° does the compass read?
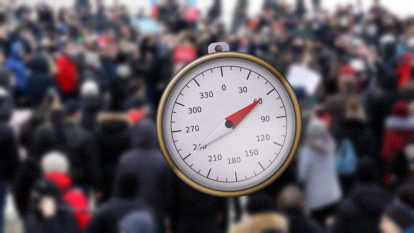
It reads 60 °
